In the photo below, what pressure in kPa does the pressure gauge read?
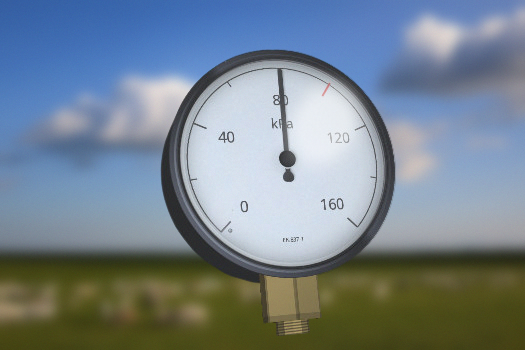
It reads 80 kPa
